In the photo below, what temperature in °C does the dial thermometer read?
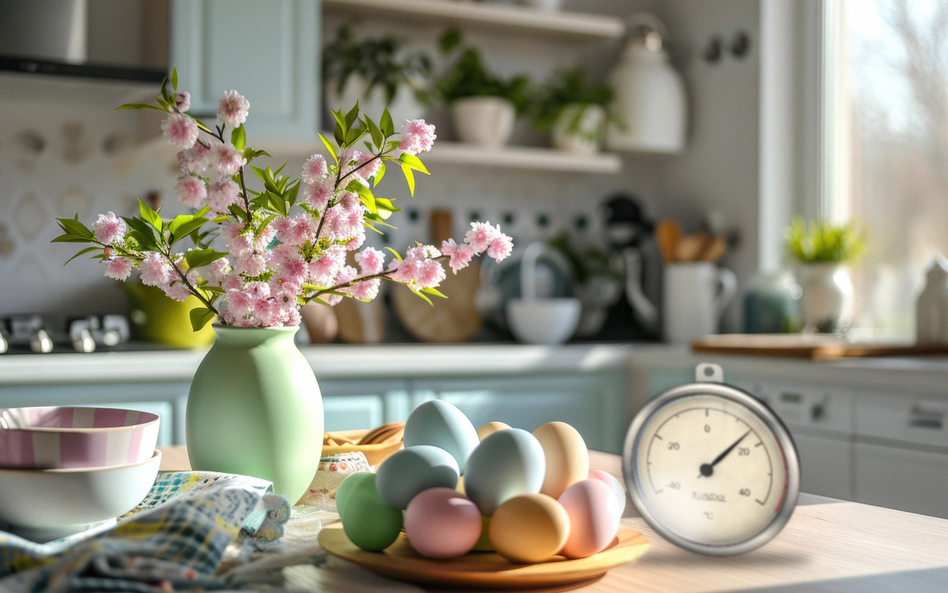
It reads 15 °C
